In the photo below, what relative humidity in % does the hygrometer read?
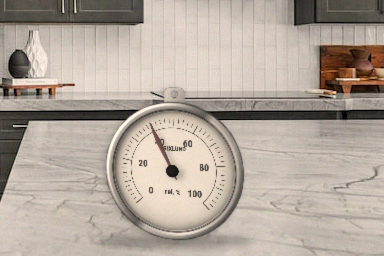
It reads 40 %
